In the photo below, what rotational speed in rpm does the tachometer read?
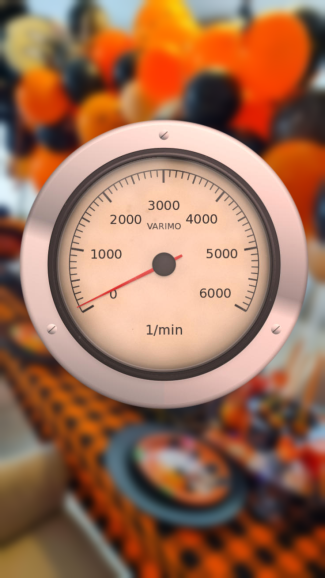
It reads 100 rpm
